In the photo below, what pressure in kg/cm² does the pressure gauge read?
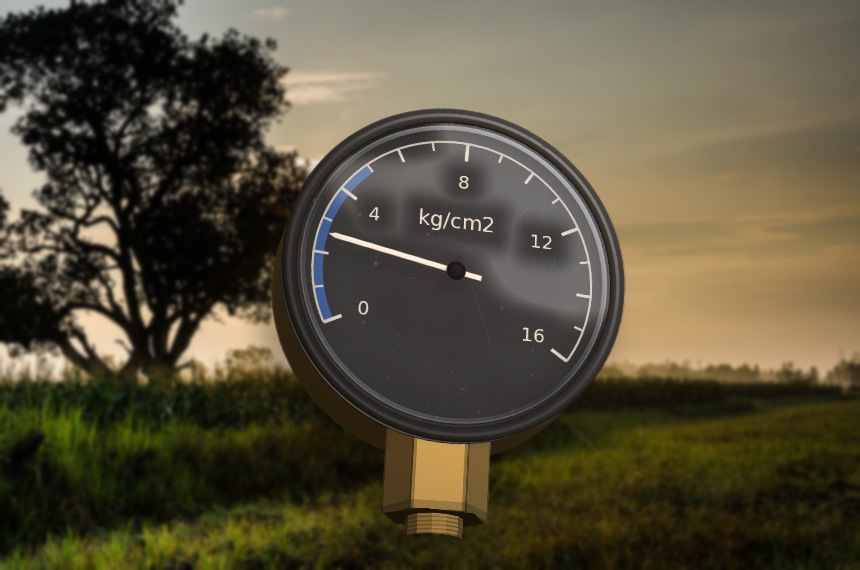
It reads 2.5 kg/cm²
